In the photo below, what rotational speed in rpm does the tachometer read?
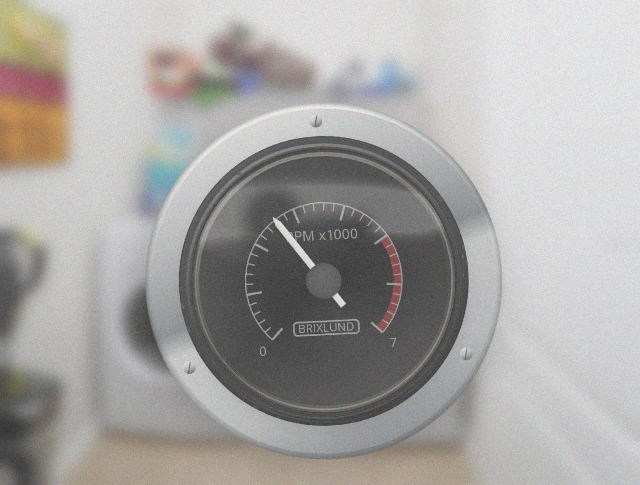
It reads 2600 rpm
